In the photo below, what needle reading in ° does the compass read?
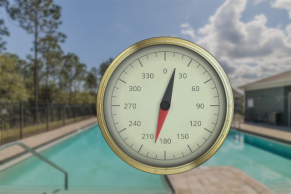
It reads 195 °
